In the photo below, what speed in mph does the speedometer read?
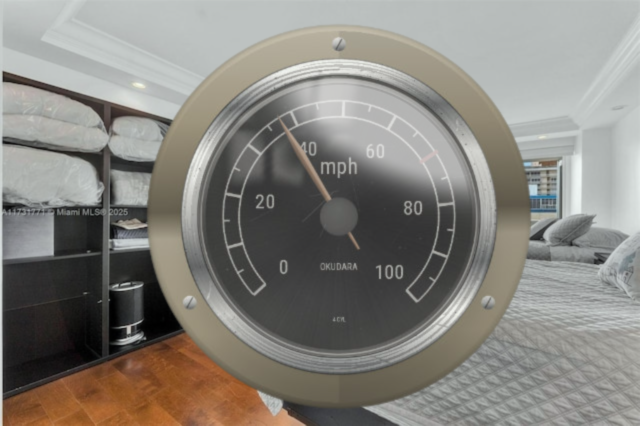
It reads 37.5 mph
